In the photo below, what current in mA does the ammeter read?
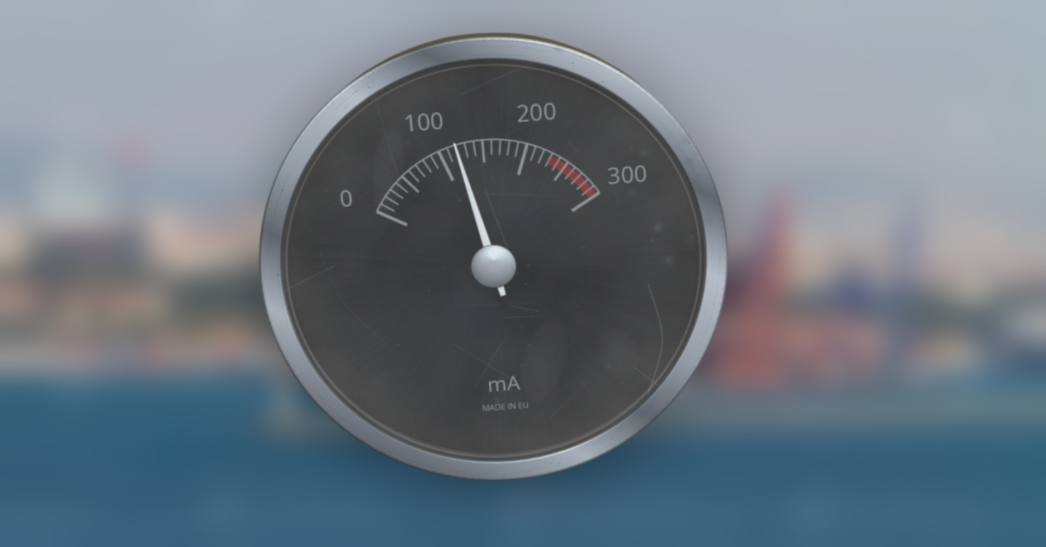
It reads 120 mA
